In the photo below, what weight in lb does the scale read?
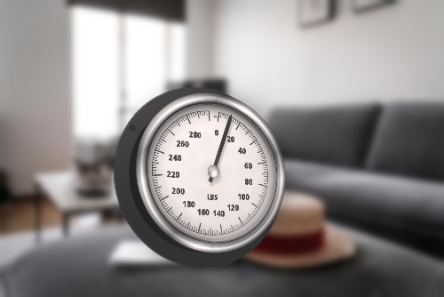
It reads 10 lb
